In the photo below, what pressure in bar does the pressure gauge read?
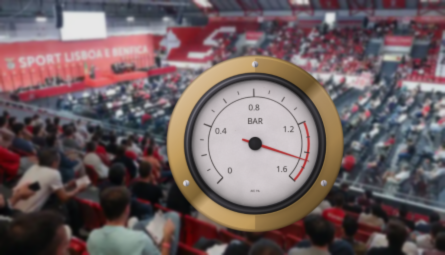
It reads 1.45 bar
